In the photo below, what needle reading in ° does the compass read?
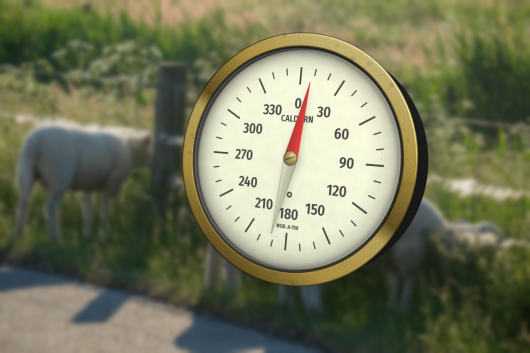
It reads 10 °
